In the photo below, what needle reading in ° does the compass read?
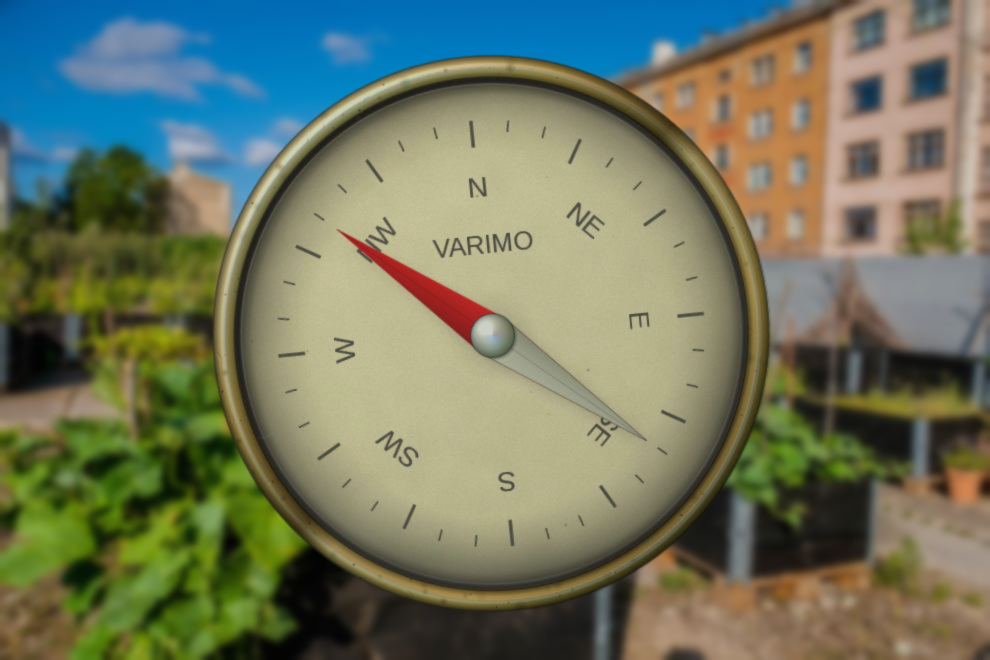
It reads 310 °
